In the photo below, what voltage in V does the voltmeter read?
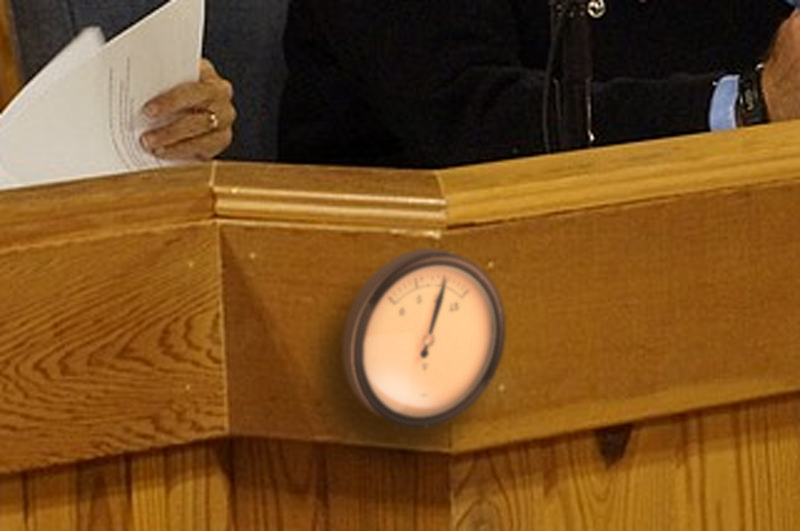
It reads 10 V
